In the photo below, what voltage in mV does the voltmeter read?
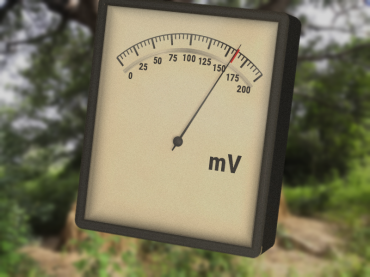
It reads 160 mV
